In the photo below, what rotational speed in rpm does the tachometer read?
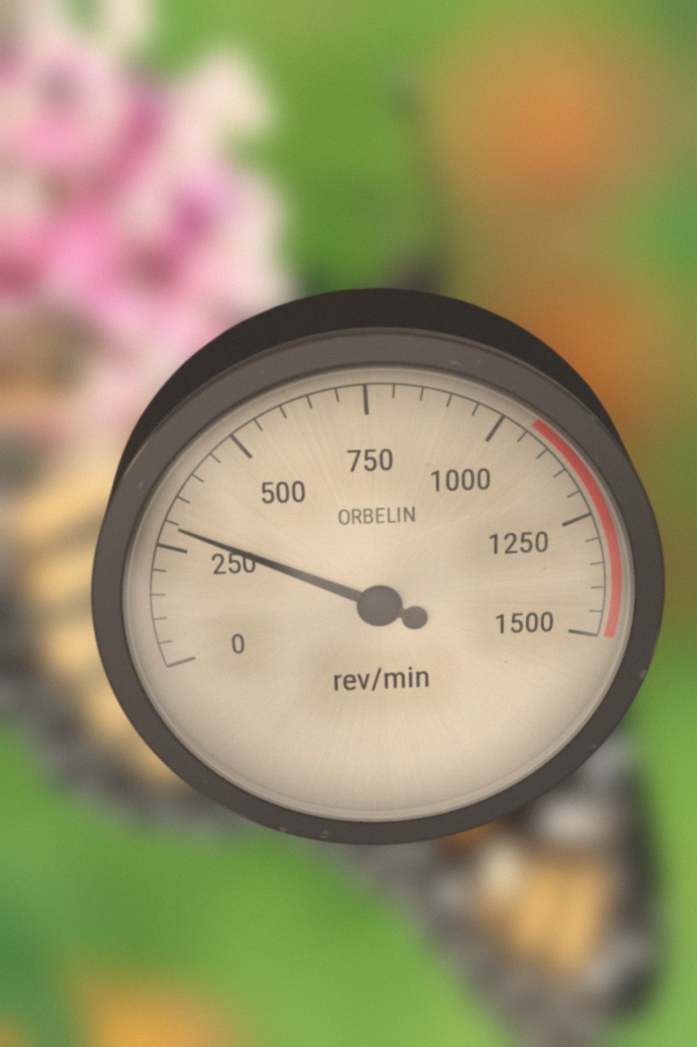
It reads 300 rpm
